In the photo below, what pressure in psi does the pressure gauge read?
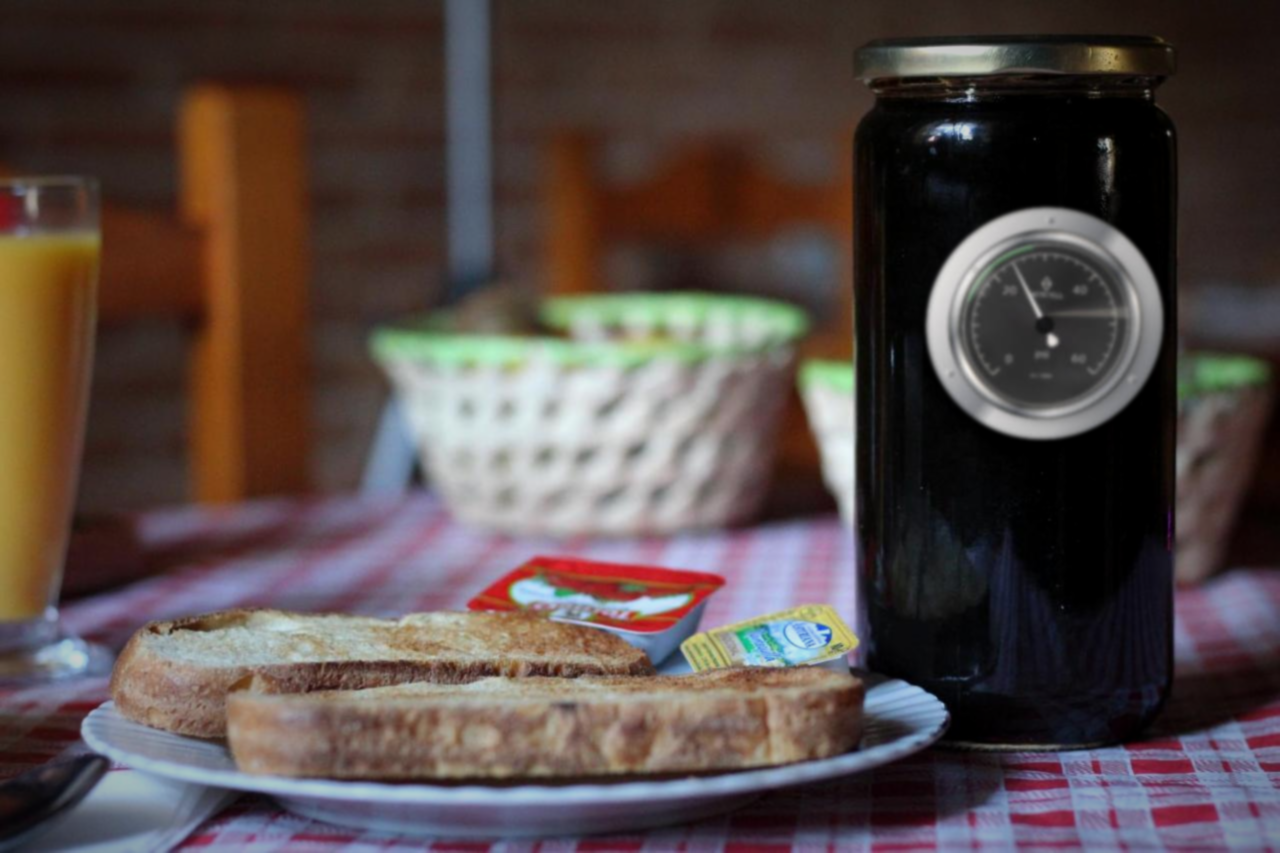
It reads 24 psi
